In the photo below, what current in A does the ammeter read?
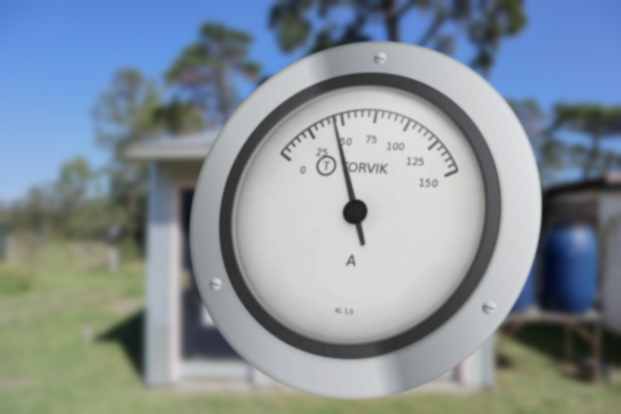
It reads 45 A
